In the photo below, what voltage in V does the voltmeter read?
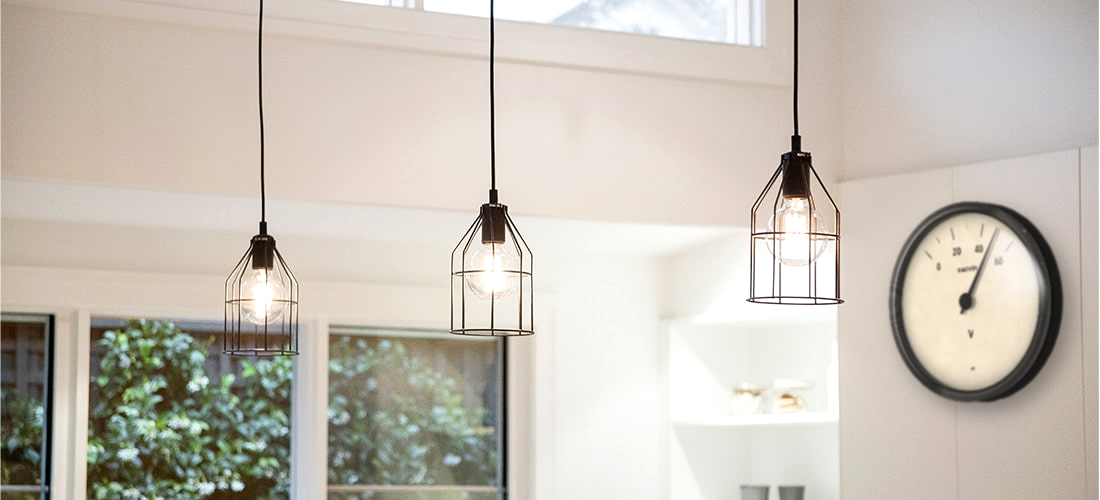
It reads 50 V
